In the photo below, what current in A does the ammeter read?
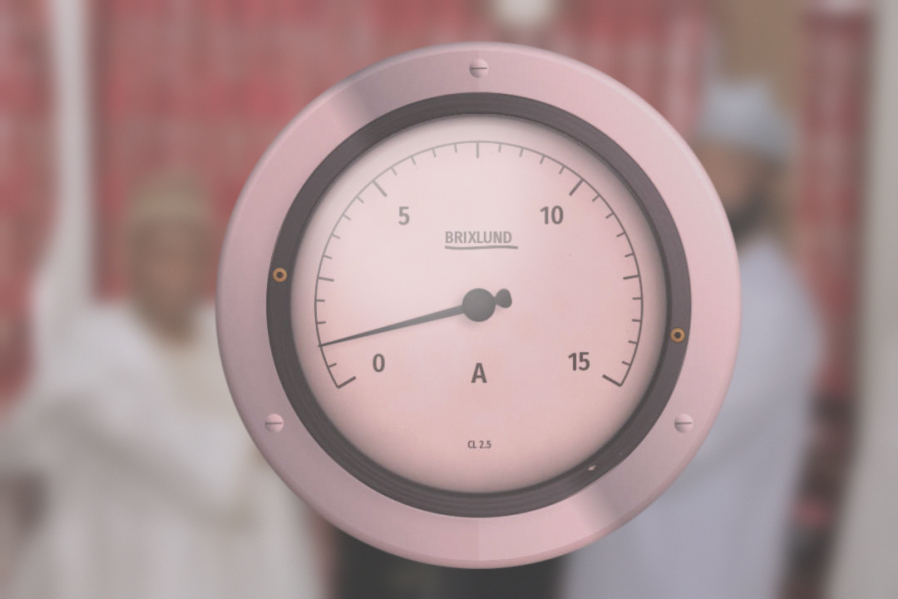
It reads 1 A
